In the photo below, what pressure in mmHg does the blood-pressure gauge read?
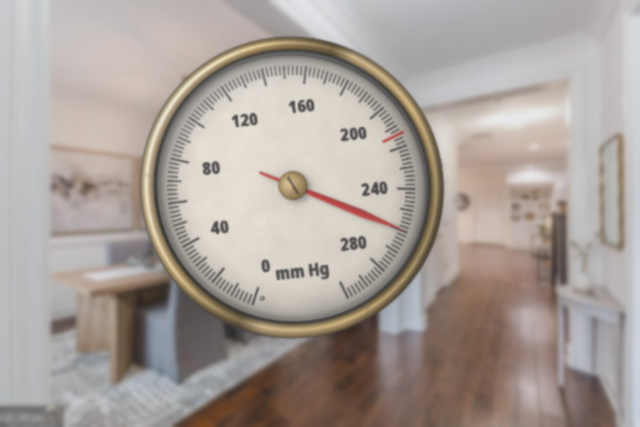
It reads 260 mmHg
